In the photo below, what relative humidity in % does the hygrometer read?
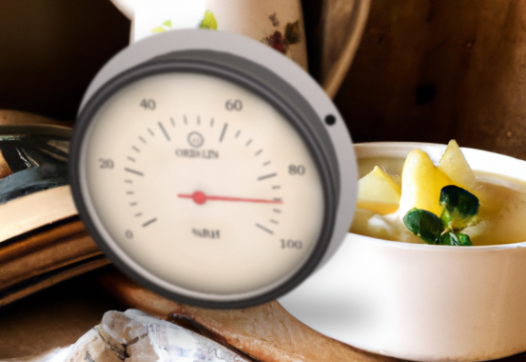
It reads 88 %
